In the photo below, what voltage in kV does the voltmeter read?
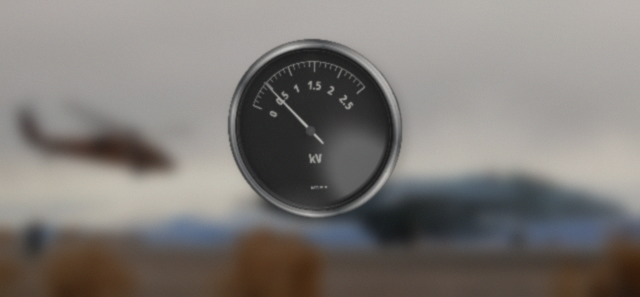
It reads 0.5 kV
